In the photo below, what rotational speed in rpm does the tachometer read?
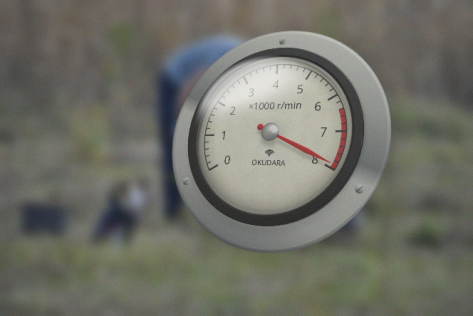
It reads 7900 rpm
